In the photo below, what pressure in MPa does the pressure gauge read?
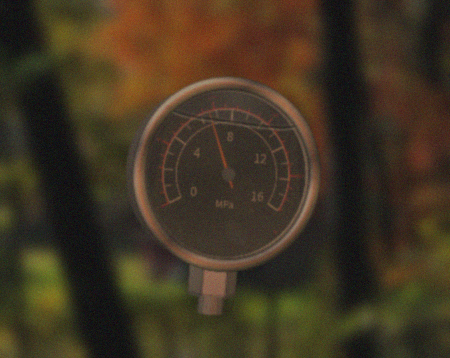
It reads 6.5 MPa
